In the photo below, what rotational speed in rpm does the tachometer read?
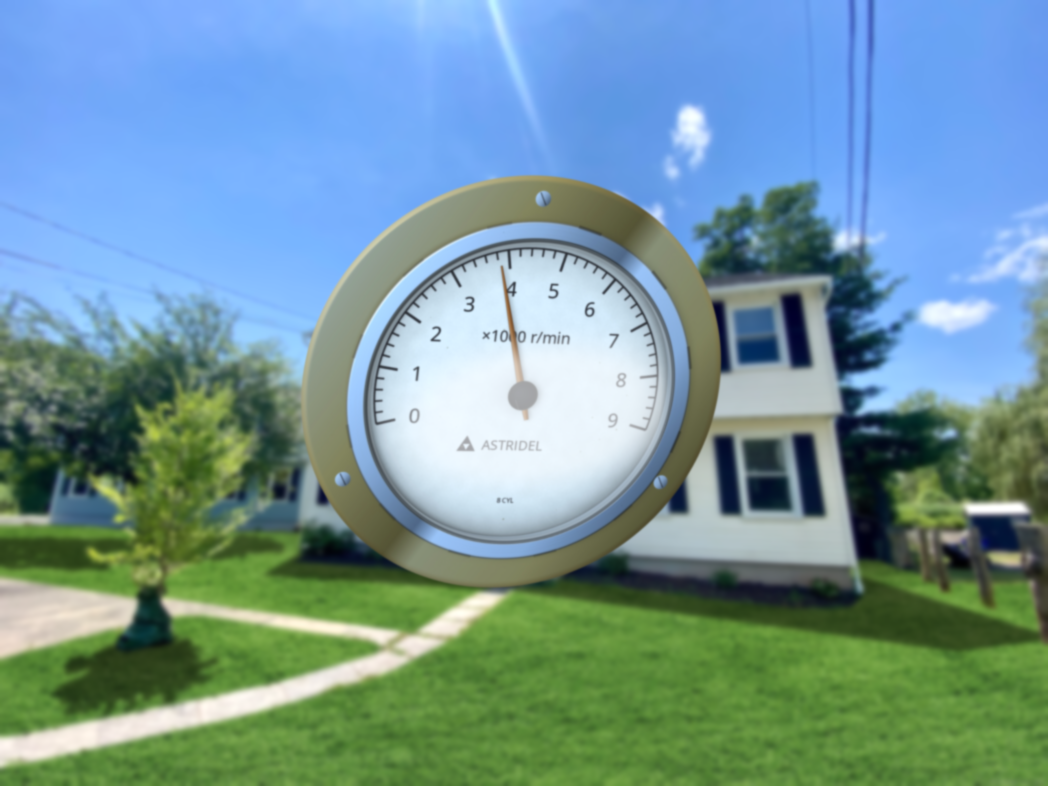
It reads 3800 rpm
